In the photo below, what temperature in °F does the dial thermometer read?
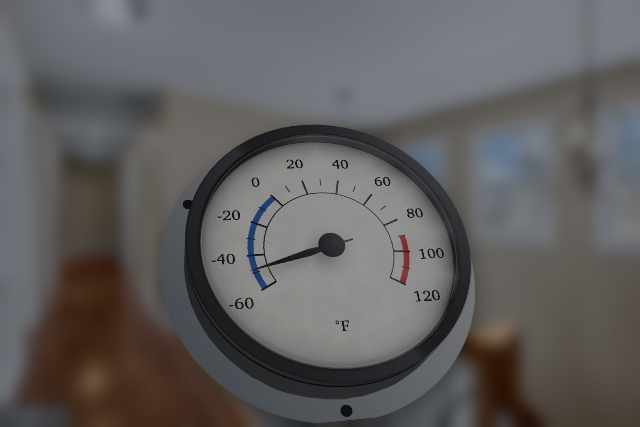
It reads -50 °F
